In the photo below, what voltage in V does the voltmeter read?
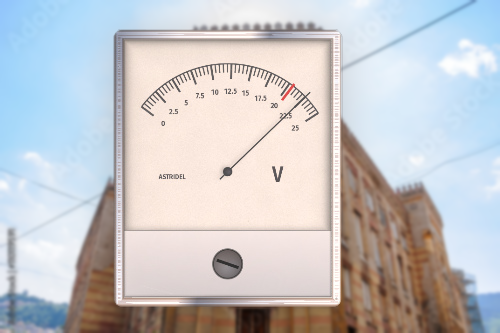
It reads 22.5 V
